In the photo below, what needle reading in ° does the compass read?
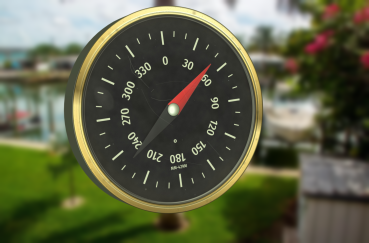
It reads 50 °
